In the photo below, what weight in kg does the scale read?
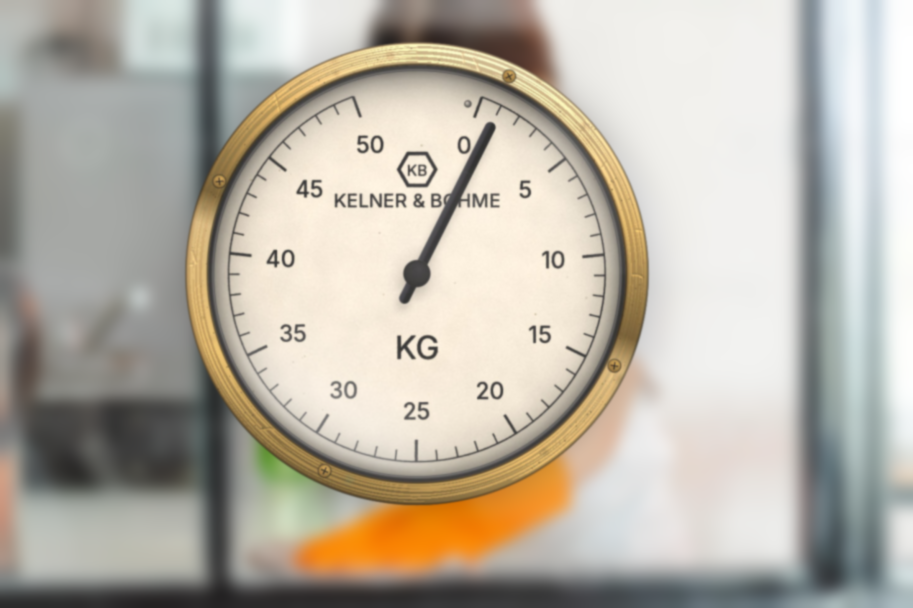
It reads 1 kg
